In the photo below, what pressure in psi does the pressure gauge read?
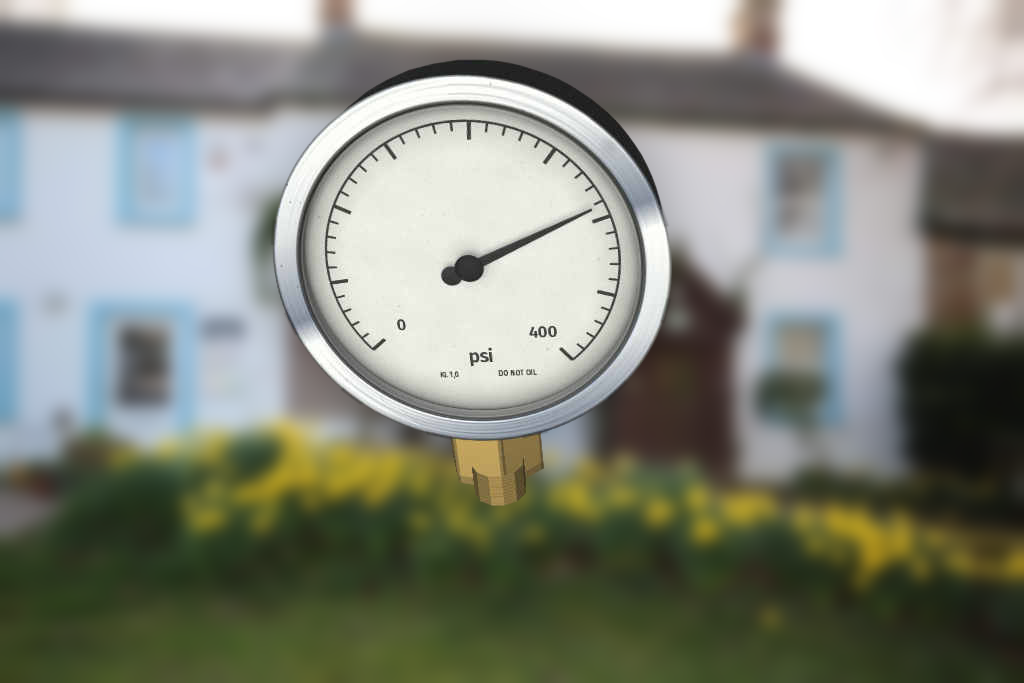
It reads 290 psi
